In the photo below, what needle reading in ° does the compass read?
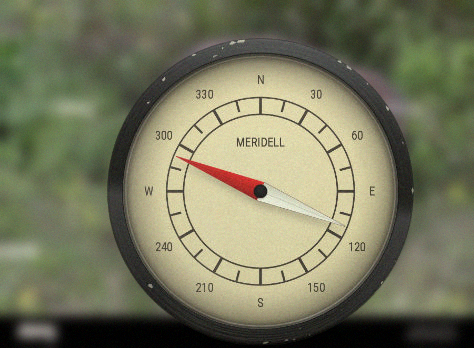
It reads 292.5 °
